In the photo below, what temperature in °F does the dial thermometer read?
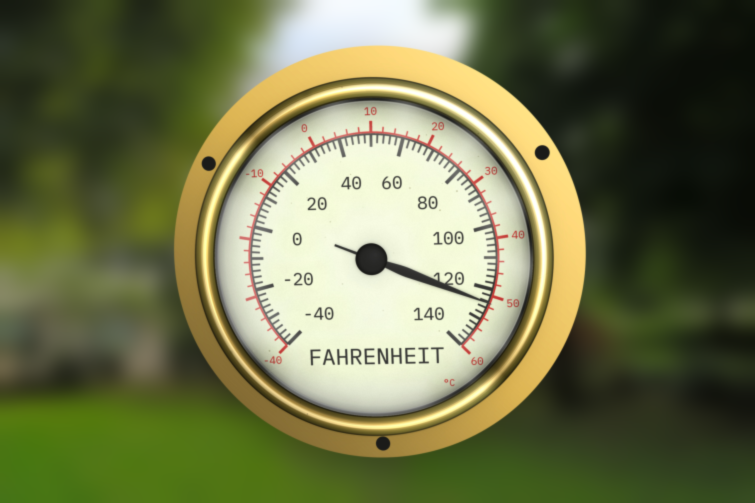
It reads 124 °F
